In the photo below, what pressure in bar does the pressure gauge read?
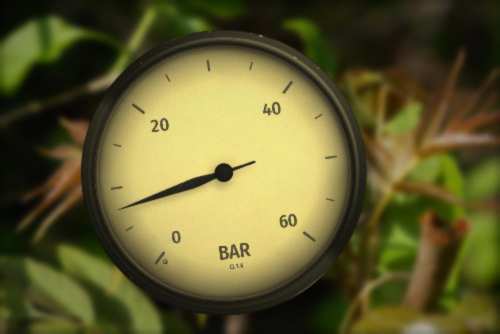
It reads 7.5 bar
